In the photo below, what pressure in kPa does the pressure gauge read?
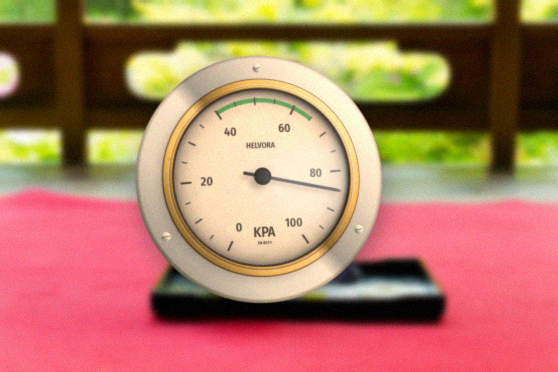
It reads 85 kPa
